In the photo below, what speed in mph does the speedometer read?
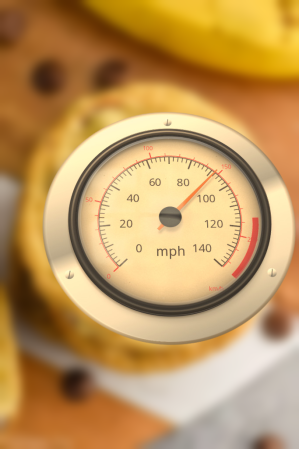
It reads 92 mph
